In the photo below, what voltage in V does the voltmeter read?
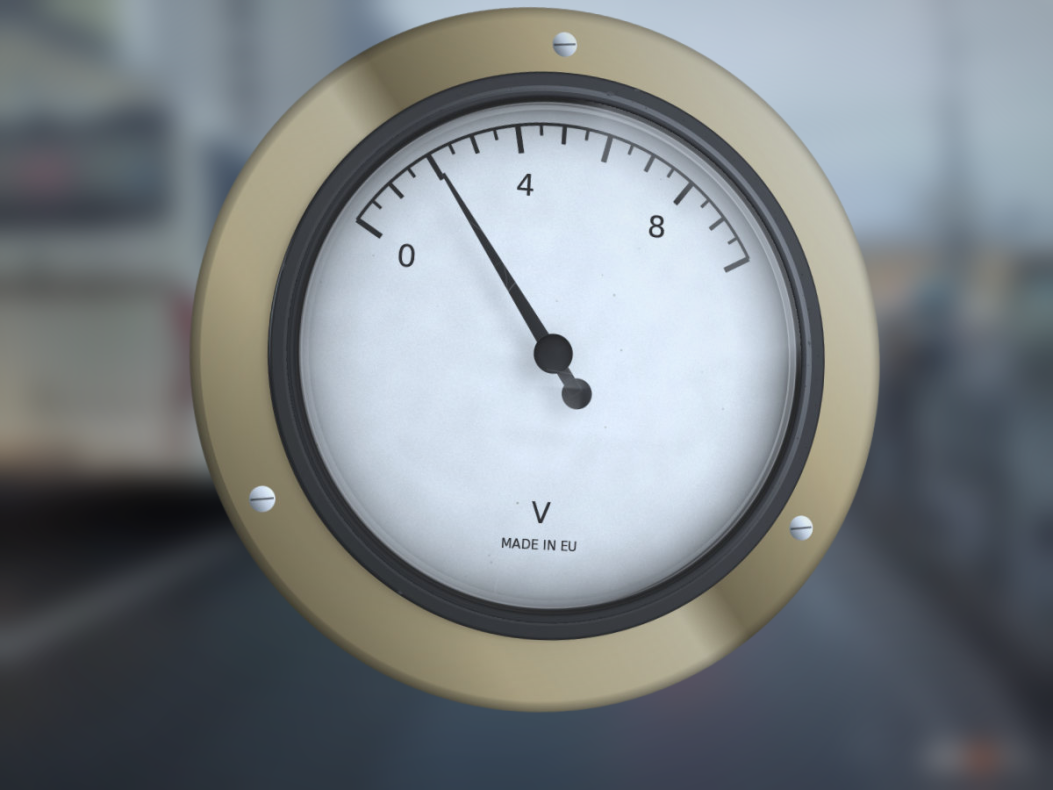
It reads 2 V
